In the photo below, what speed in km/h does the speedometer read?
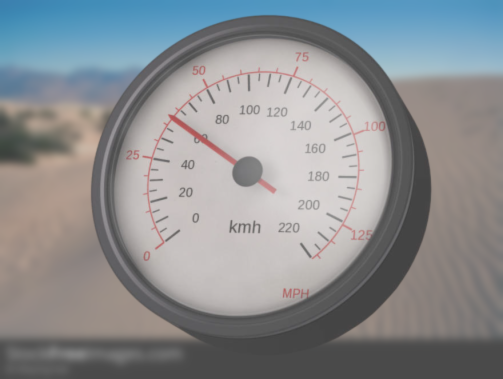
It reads 60 km/h
